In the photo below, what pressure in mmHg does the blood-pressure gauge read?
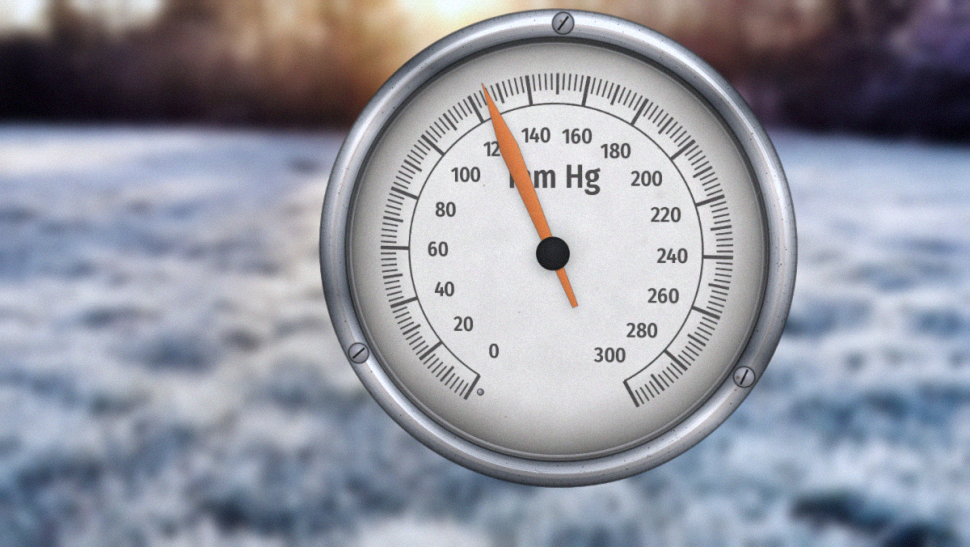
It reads 126 mmHg
